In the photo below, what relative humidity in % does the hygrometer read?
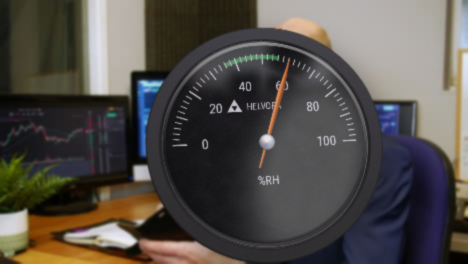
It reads 60 %
